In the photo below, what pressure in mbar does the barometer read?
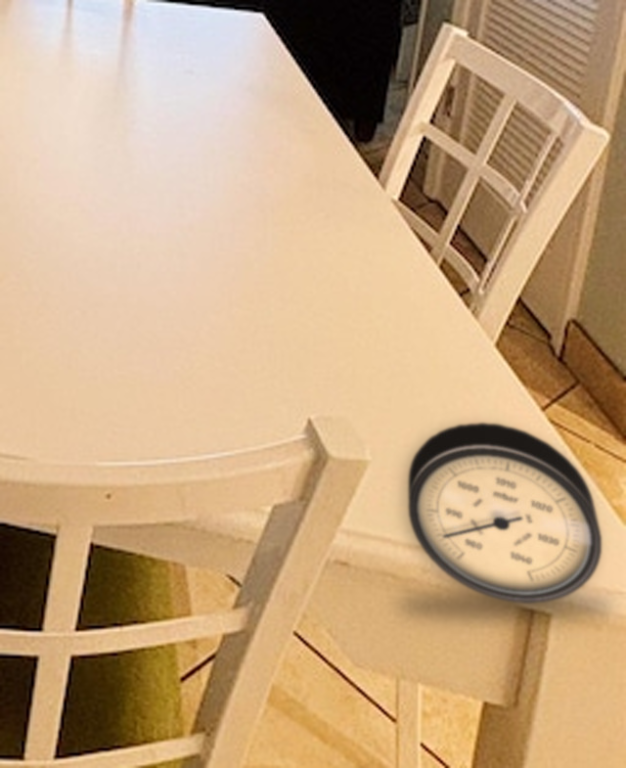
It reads 985 mbar
